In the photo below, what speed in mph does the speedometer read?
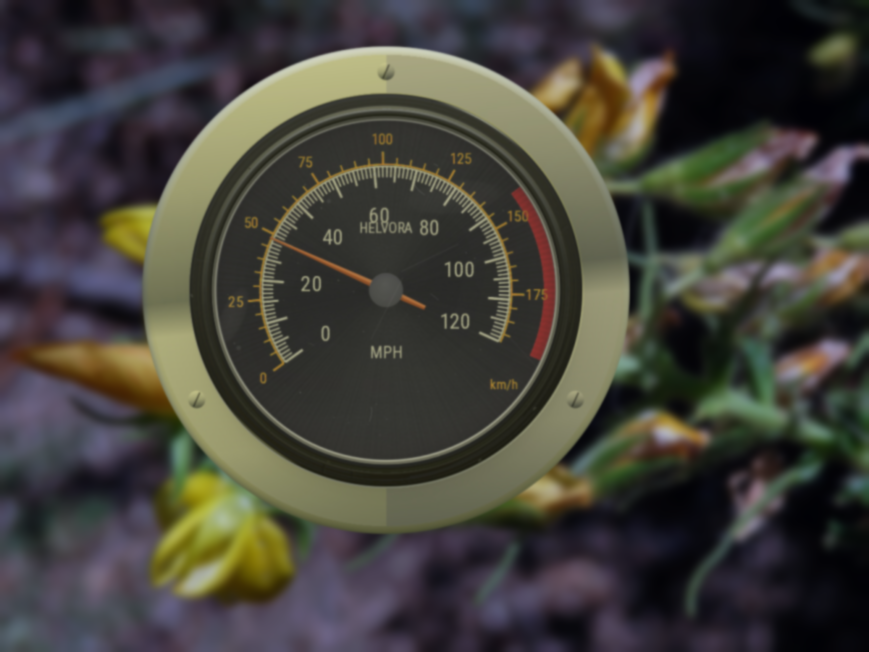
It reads 30 mph
